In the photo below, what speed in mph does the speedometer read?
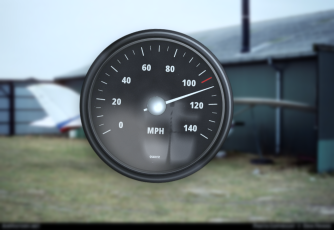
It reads 110 mph
